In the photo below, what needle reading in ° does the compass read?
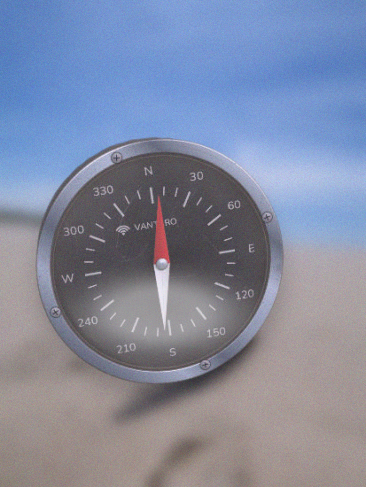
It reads 5 °
